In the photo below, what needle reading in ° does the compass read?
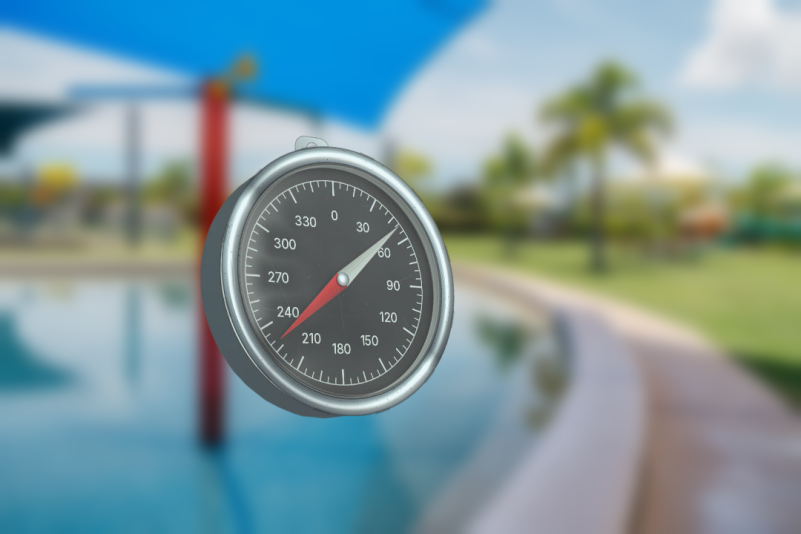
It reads 230 °
